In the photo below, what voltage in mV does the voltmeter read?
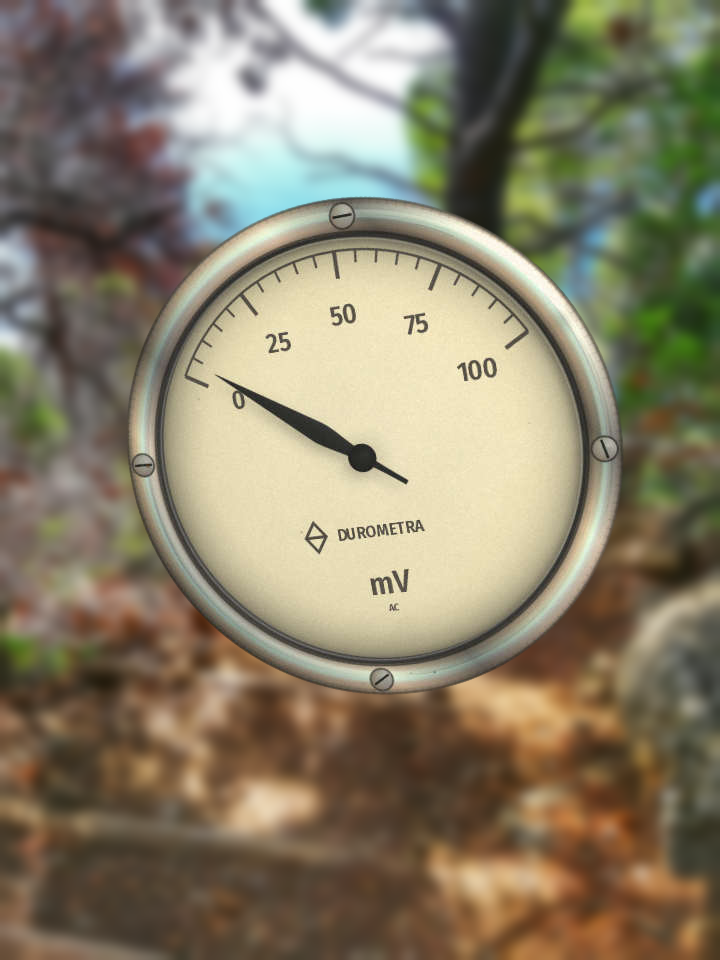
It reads 5 mV
